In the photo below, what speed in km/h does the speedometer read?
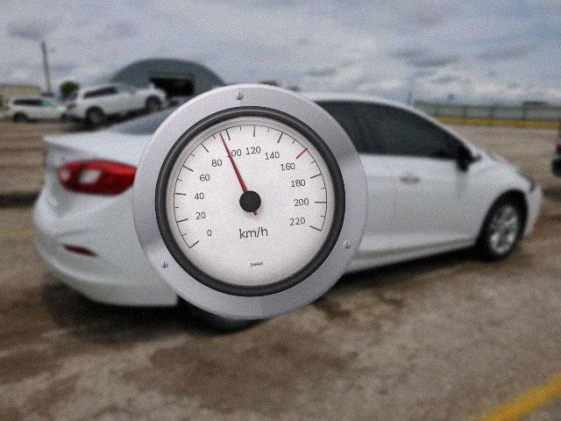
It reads 95 km/h
